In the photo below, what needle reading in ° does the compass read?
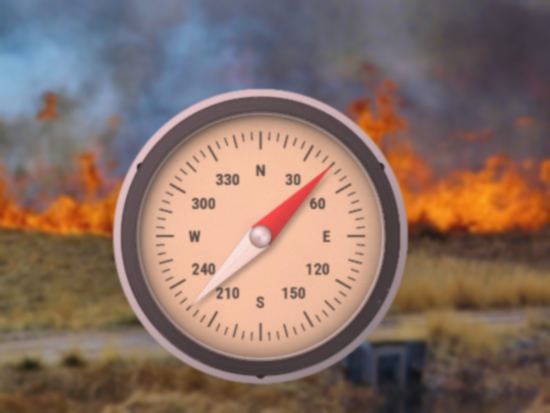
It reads 45 °
